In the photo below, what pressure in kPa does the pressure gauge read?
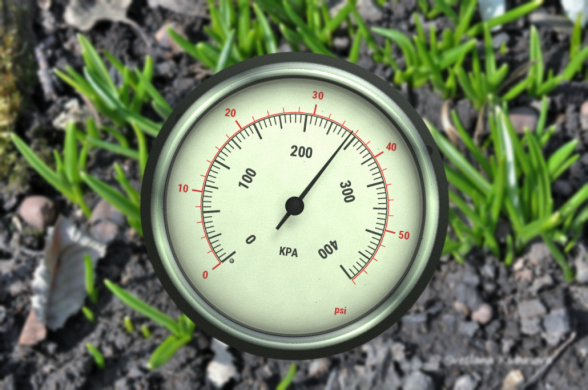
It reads 245 kPa
